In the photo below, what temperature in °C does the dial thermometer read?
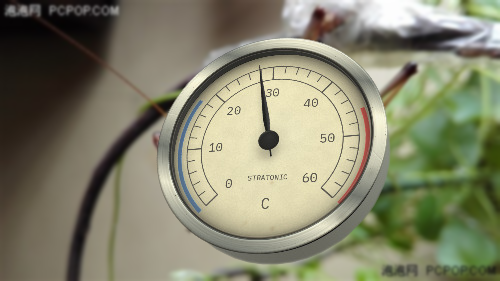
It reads 28 °C
